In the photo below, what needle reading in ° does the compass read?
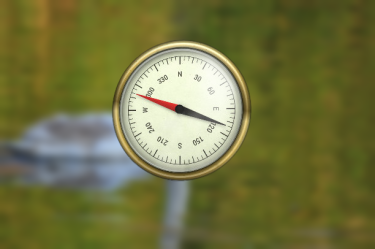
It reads 290 °
